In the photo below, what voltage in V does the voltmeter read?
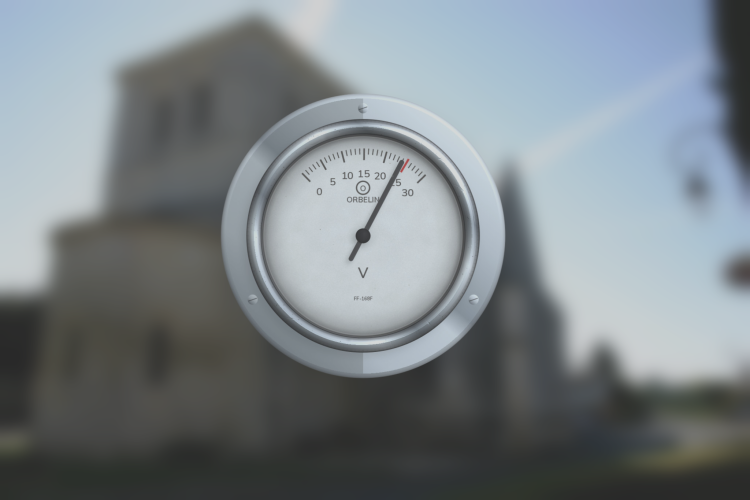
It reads 24 V
